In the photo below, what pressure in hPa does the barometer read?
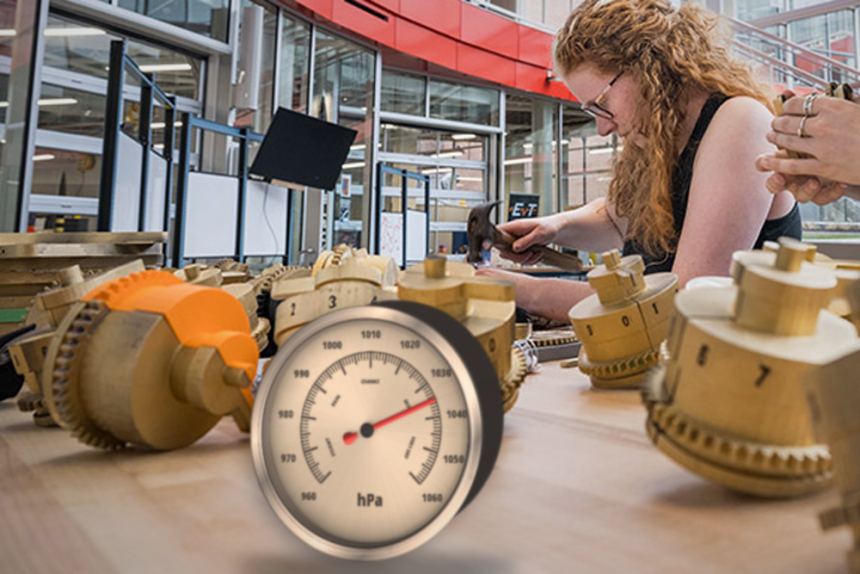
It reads 1035 hPa
